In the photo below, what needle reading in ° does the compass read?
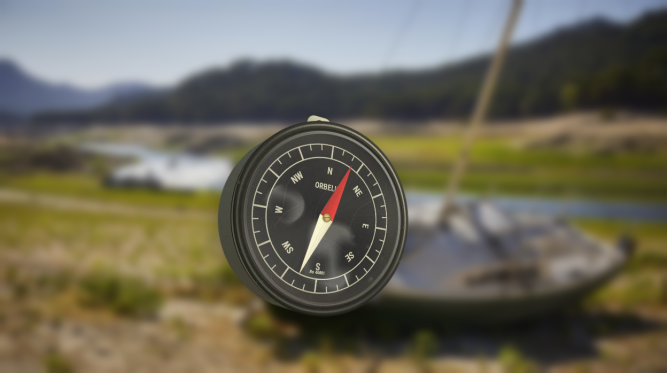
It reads 20 °
